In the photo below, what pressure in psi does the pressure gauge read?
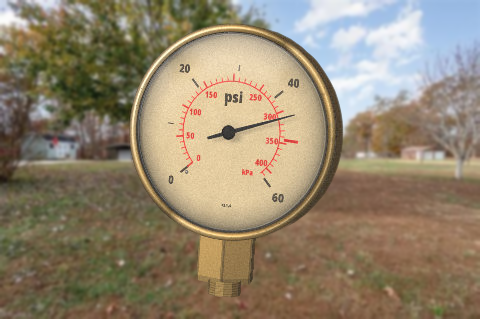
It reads 45 psi
